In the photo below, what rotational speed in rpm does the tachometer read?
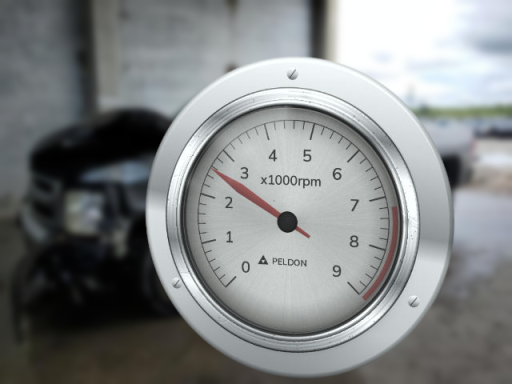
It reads 2600 rpm
